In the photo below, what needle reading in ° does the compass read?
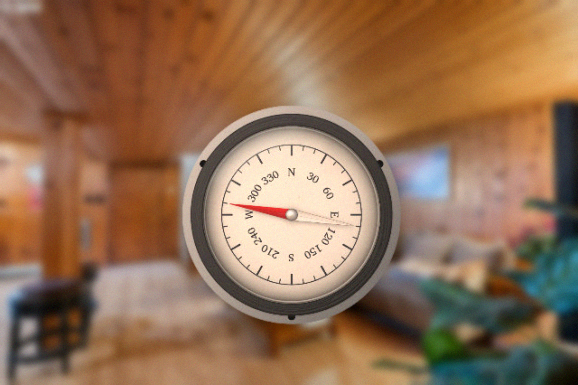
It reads 280 °
